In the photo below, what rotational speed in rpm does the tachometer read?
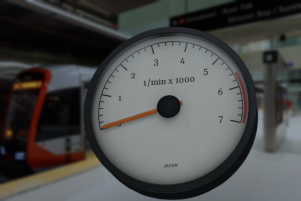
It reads 0 rpm
